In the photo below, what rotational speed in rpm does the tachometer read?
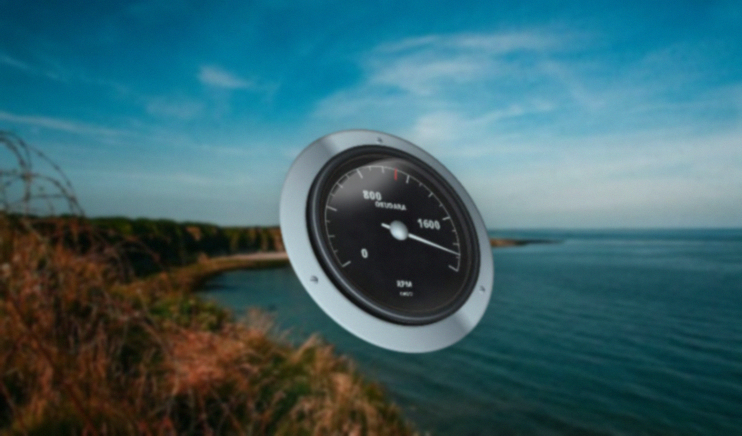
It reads 1900 rpm
